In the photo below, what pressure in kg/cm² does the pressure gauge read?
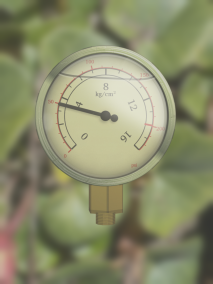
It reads 3.5 kg/cm²
